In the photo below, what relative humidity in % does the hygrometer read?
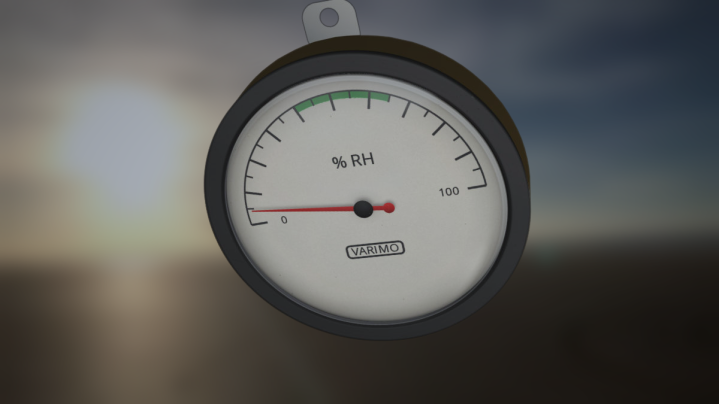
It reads 5 %
